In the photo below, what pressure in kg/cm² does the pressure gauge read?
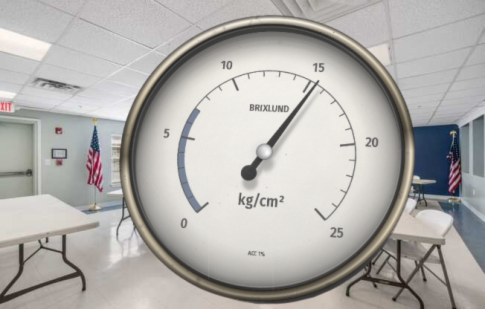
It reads 15.5 kg/cm²
